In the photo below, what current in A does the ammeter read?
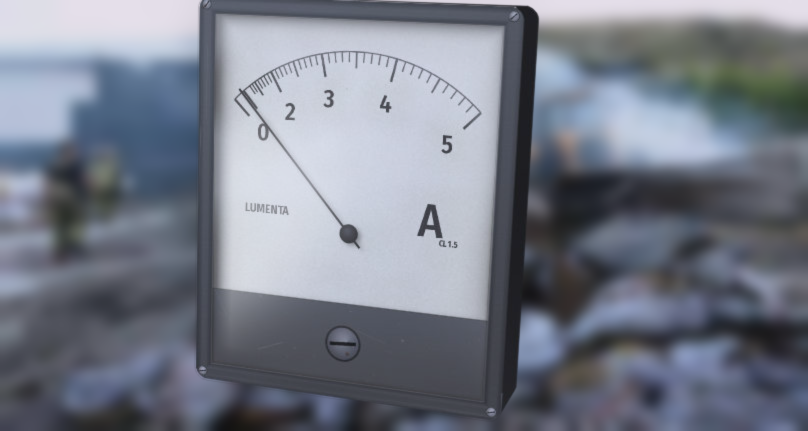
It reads 1 A
